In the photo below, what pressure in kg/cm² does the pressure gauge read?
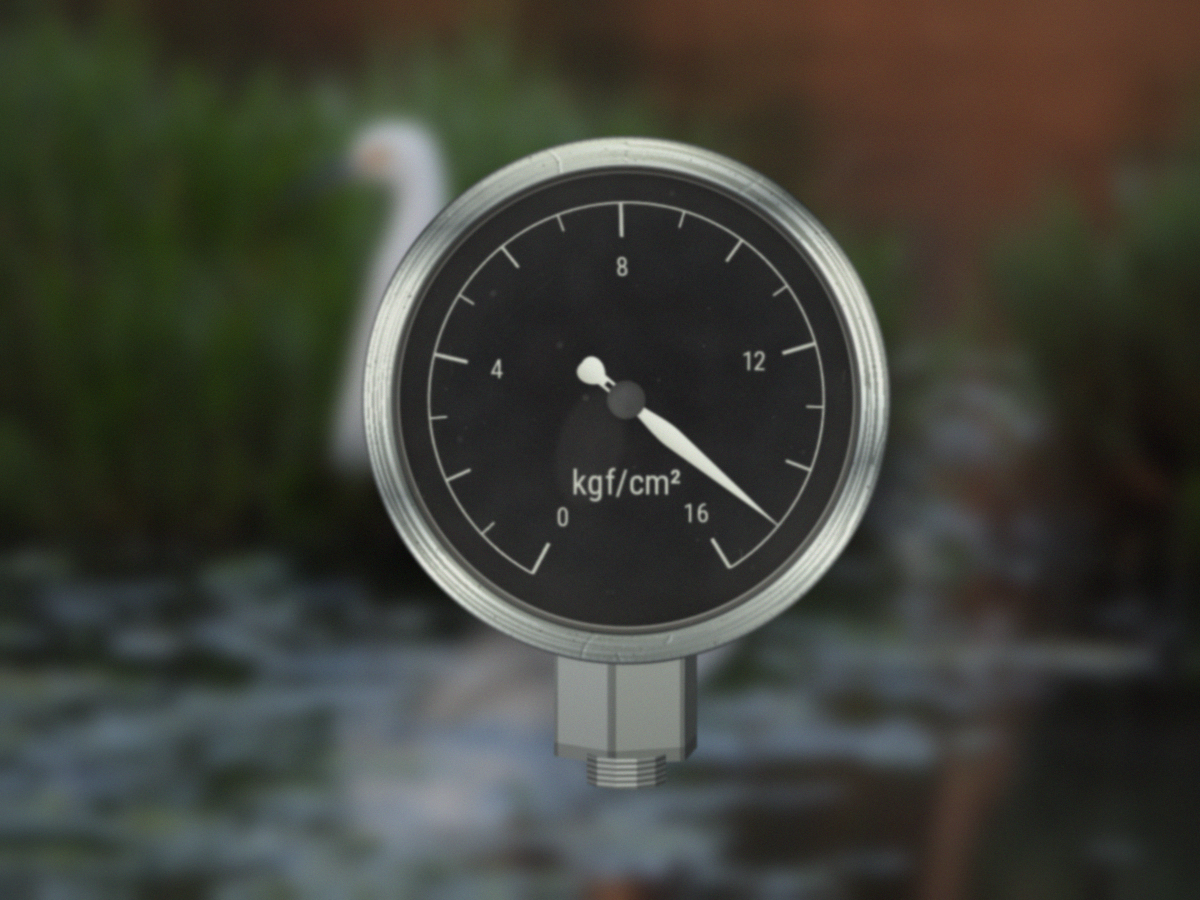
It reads 15 kg/cm²
